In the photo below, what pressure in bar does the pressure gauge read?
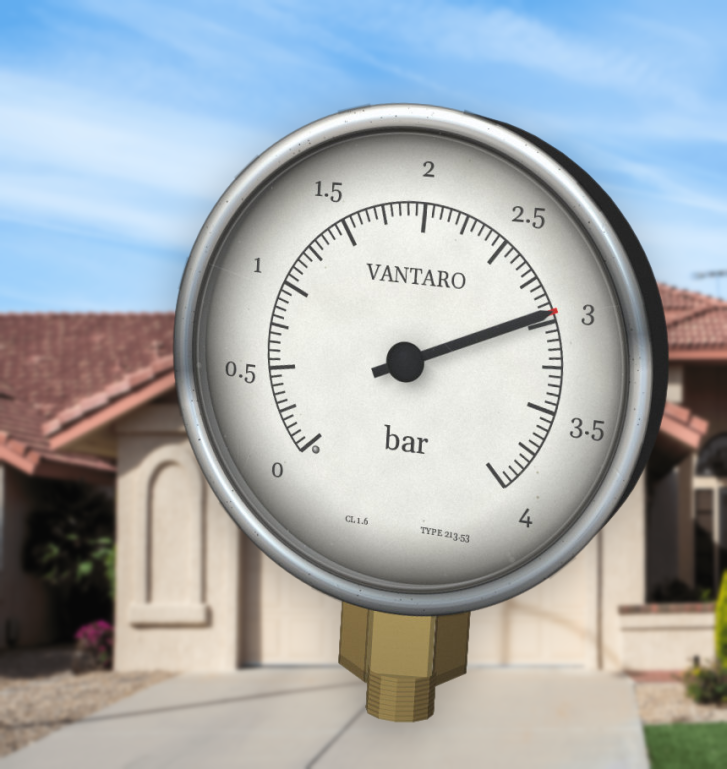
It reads 2.95 bar
